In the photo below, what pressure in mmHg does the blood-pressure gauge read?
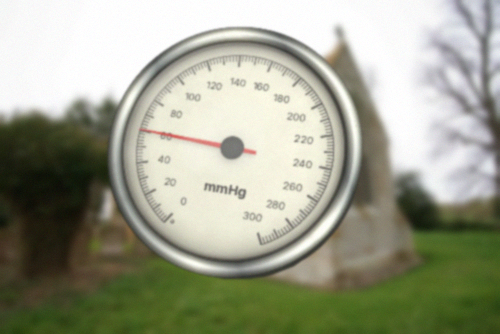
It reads 60 mmHg
